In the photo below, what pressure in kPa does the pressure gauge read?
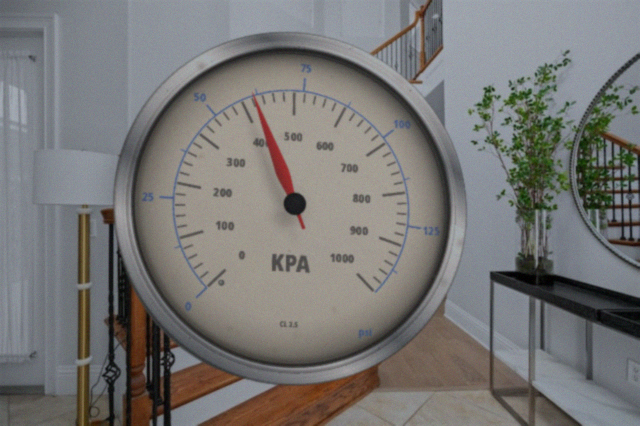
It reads 420 kPa
